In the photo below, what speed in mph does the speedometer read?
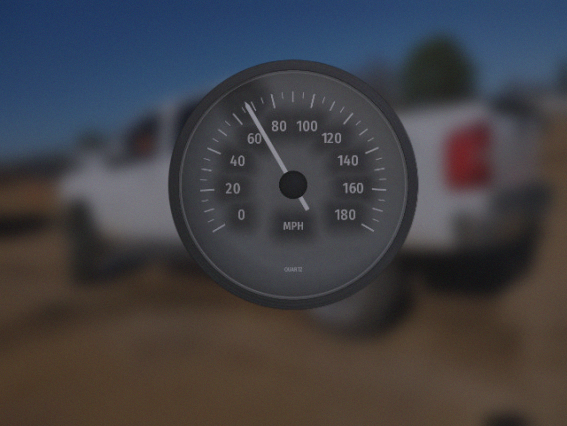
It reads 67.5 mph
